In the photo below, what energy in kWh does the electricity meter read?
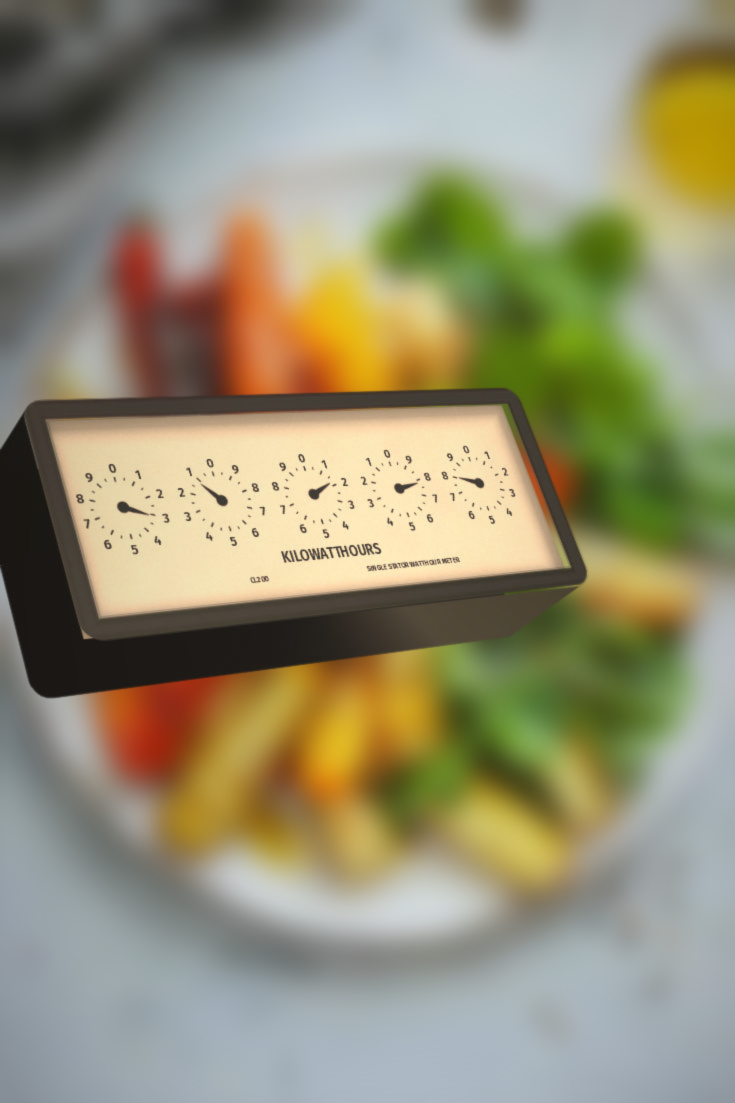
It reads 31178 kWh
